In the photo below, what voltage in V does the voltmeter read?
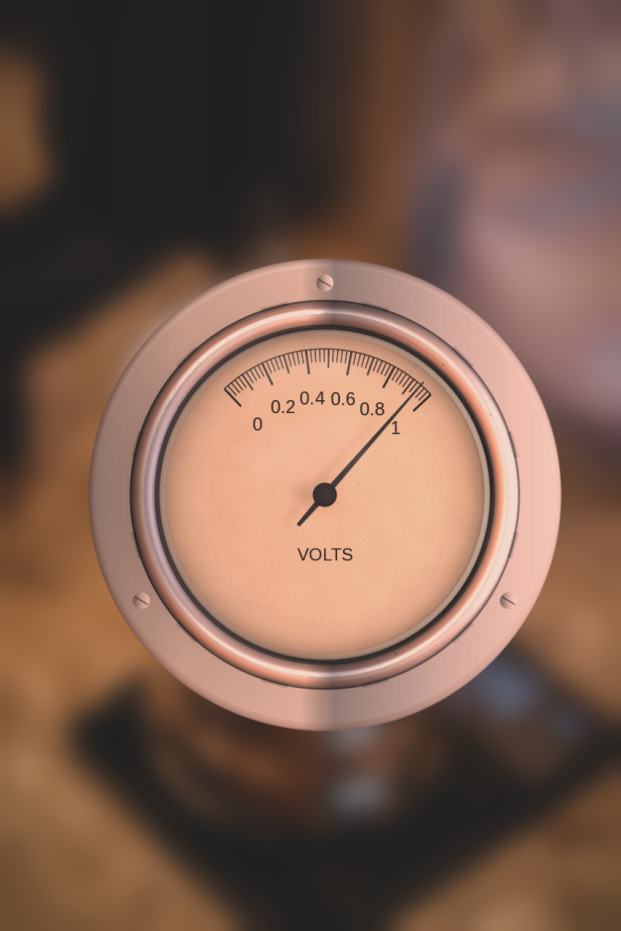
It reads 0.94 V
